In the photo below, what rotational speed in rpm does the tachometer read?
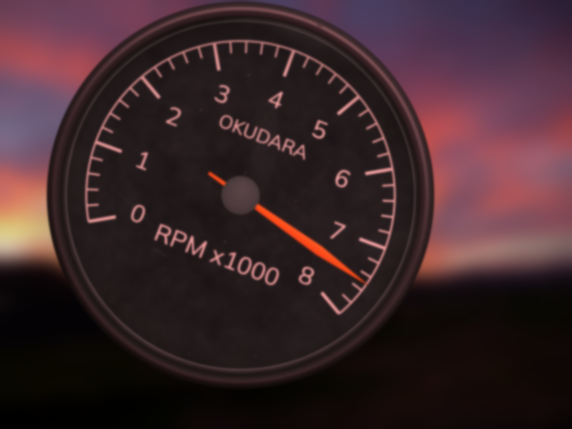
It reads 7500 rpm
